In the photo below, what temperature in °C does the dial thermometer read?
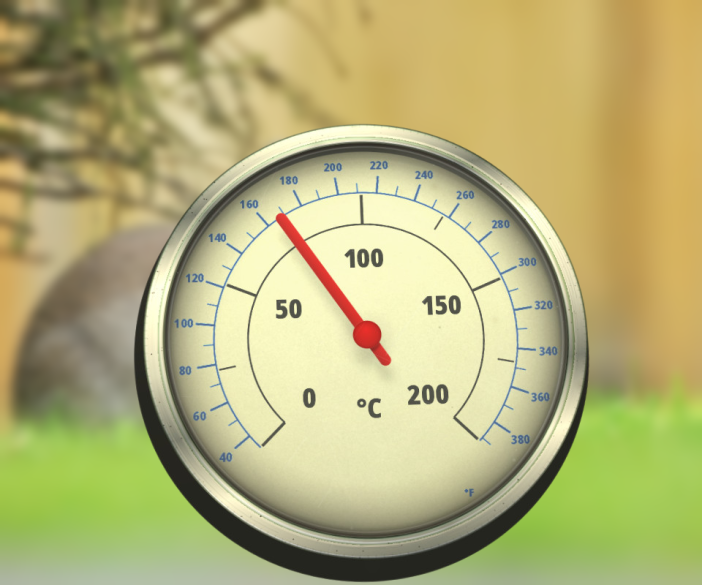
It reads 75 °C
